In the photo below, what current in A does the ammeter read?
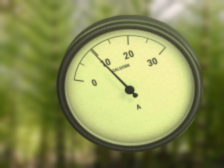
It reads 10 A
